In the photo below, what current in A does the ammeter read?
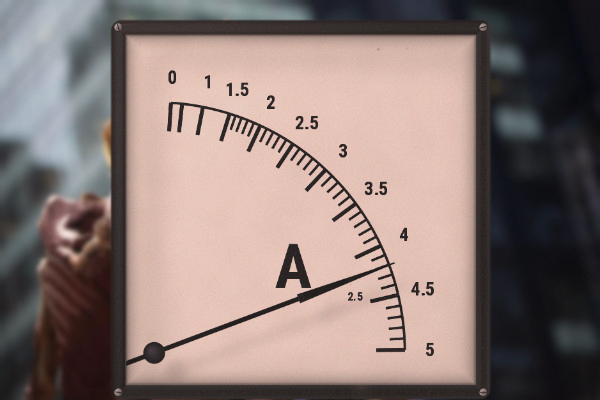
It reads 4.2 A
